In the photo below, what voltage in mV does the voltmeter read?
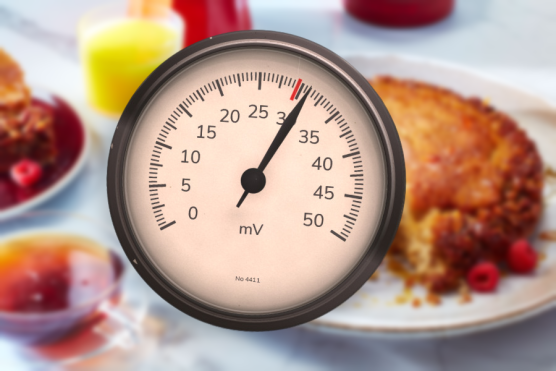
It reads 31 mV
